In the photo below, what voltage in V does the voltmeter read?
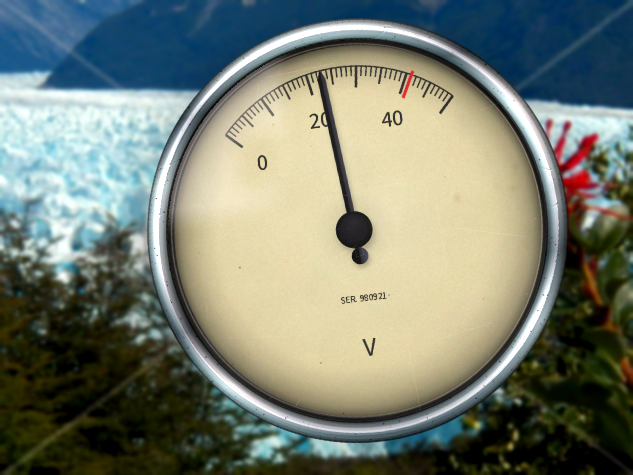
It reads 23 V
